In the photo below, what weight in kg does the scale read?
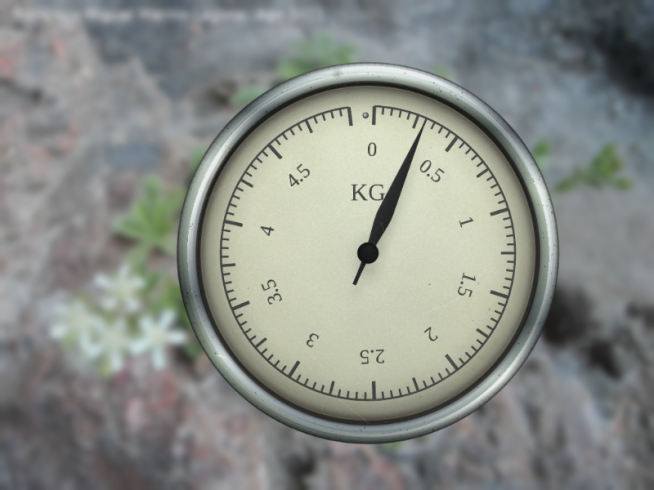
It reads 0.3 kg
